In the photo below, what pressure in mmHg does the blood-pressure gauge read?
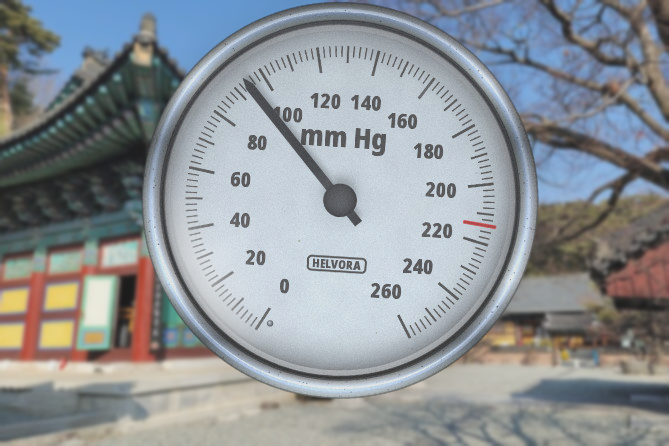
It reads 94 mmHg
